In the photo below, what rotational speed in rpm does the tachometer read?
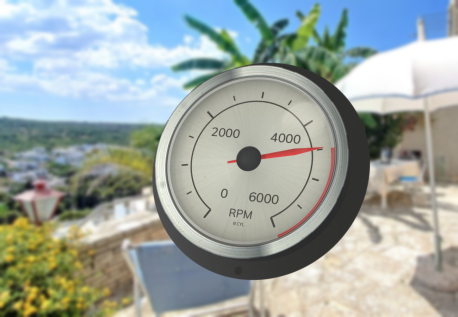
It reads 4500 rpm
